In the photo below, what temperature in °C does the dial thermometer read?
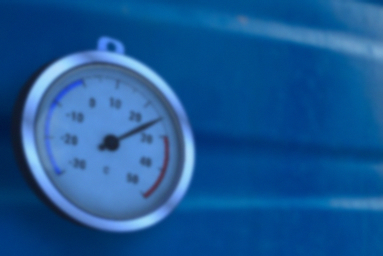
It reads 25 °C
